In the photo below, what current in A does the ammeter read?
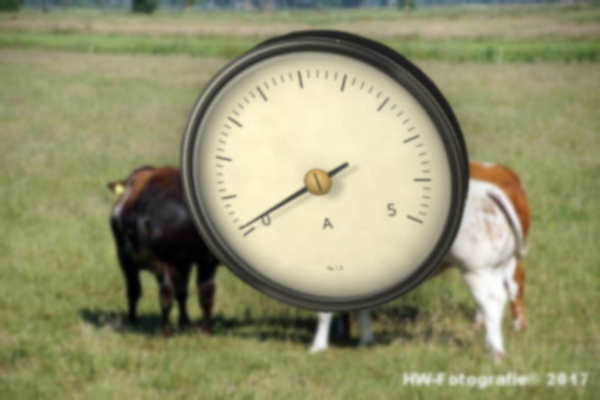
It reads 0.1 A
